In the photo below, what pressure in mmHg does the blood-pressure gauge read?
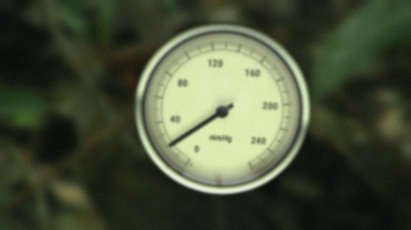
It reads 20 mmHg
